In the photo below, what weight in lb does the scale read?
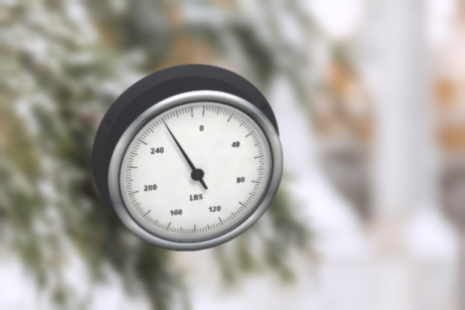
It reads 260 lb
